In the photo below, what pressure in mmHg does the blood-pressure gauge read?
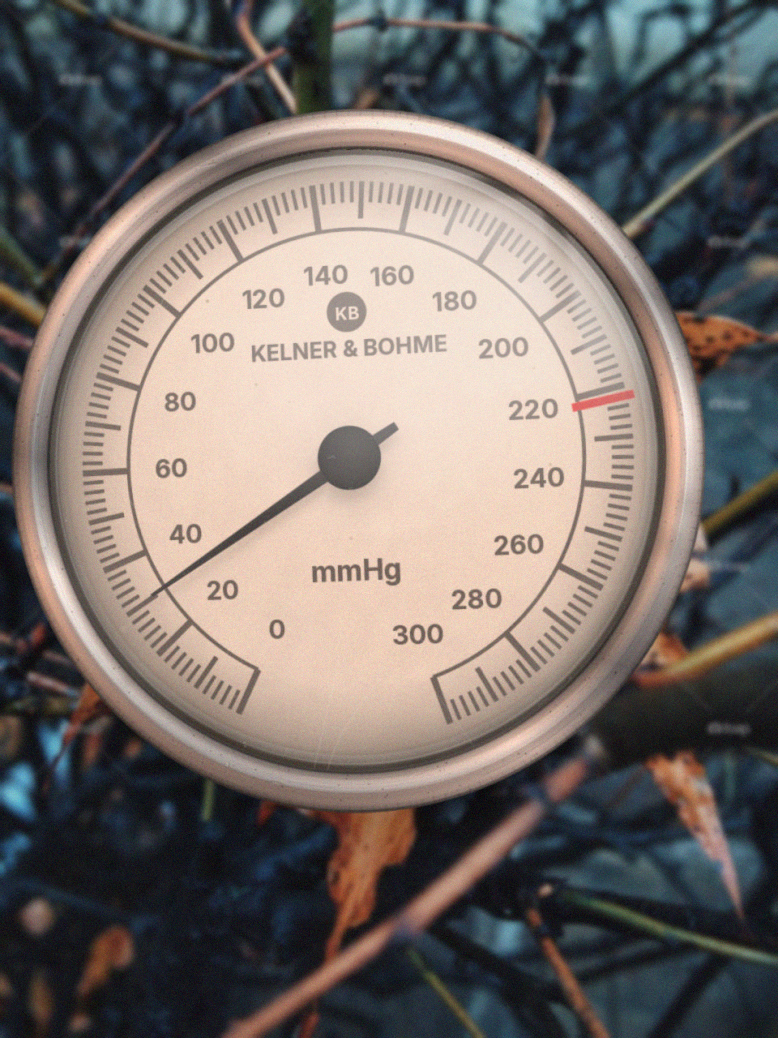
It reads 30 mmHg
